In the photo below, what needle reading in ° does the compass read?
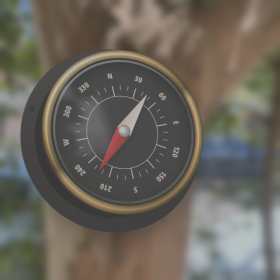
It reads 225 °
